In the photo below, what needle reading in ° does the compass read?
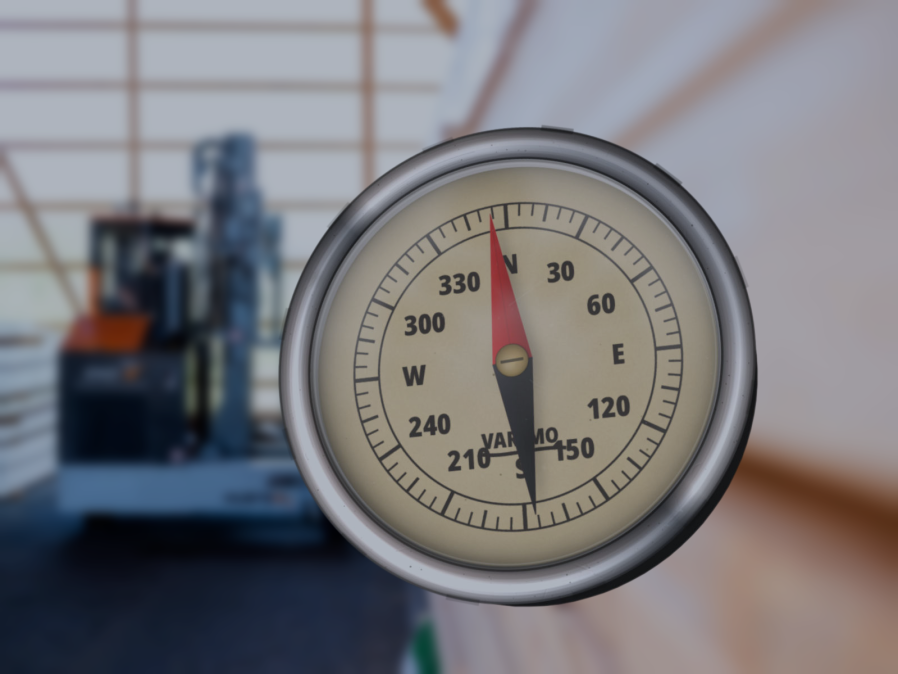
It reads 355 °
